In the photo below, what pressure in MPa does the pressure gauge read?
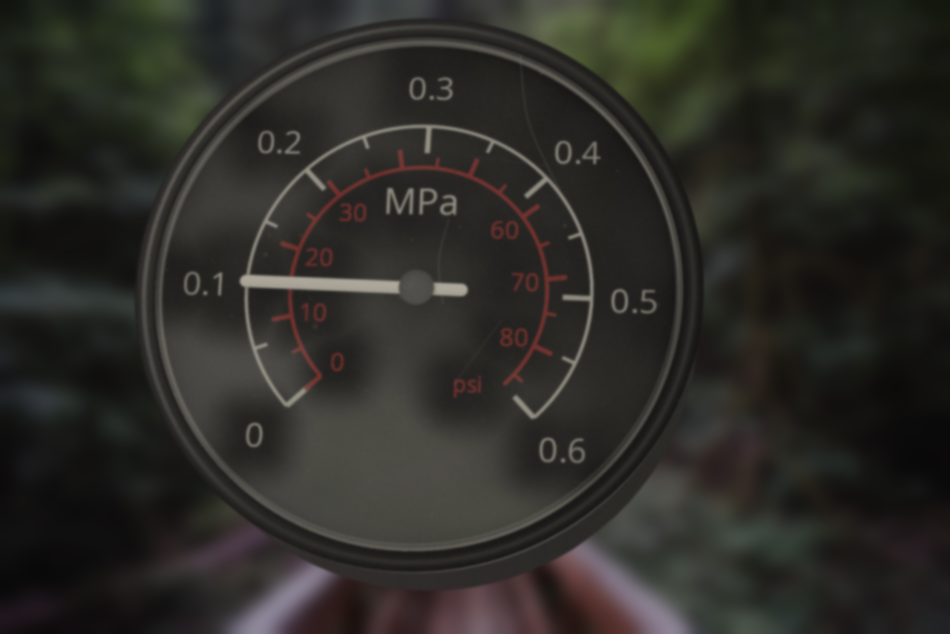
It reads 0.1 MPa
